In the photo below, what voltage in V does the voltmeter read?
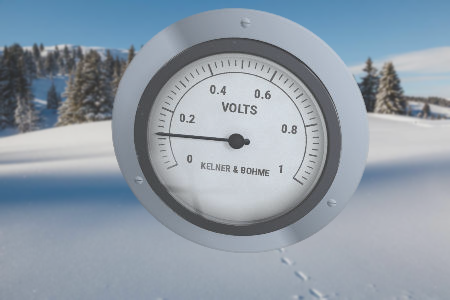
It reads 0.12 V
